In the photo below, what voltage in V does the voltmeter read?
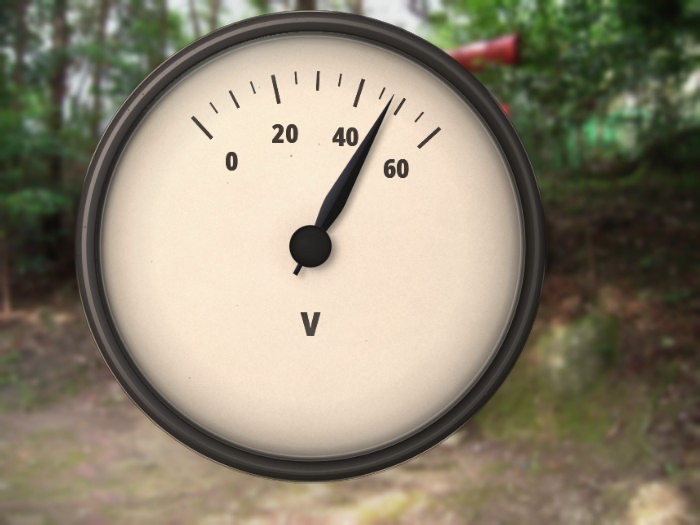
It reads 47.5 V
